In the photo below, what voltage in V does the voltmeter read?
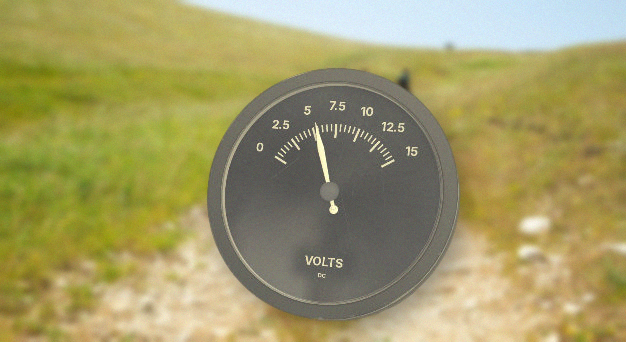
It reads 5.5 V
